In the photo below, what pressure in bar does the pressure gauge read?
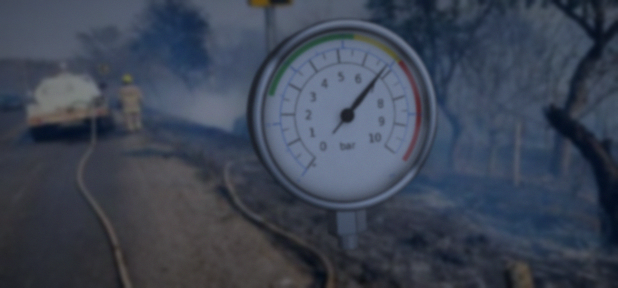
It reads 6.75 bar
